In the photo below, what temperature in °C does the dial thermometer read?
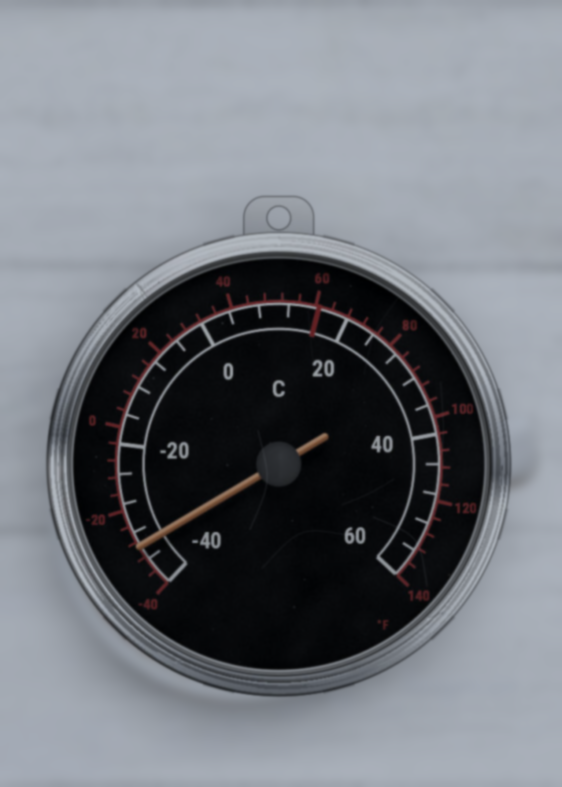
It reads -34 °C
